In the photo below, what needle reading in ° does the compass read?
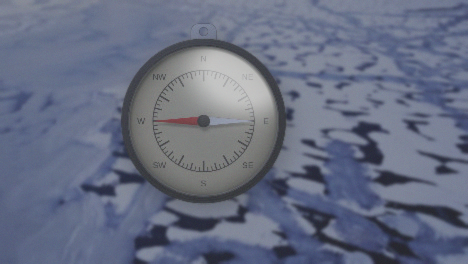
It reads 270 °
